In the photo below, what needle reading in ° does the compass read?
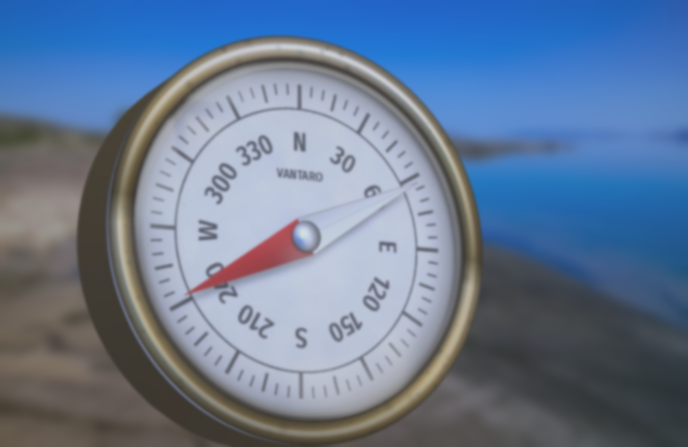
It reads 242.5 °
